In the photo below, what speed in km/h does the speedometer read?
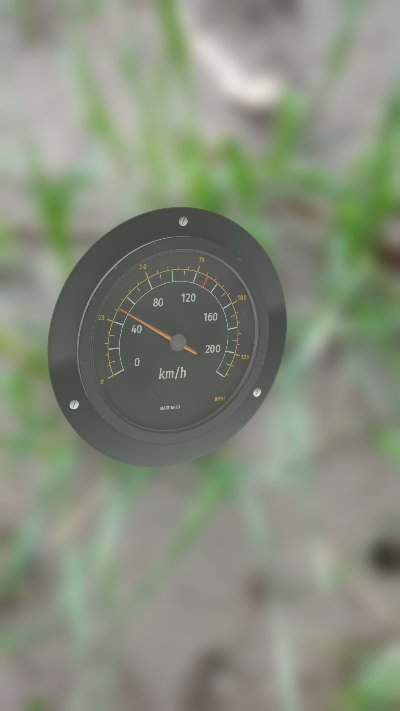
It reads 50 km/h
